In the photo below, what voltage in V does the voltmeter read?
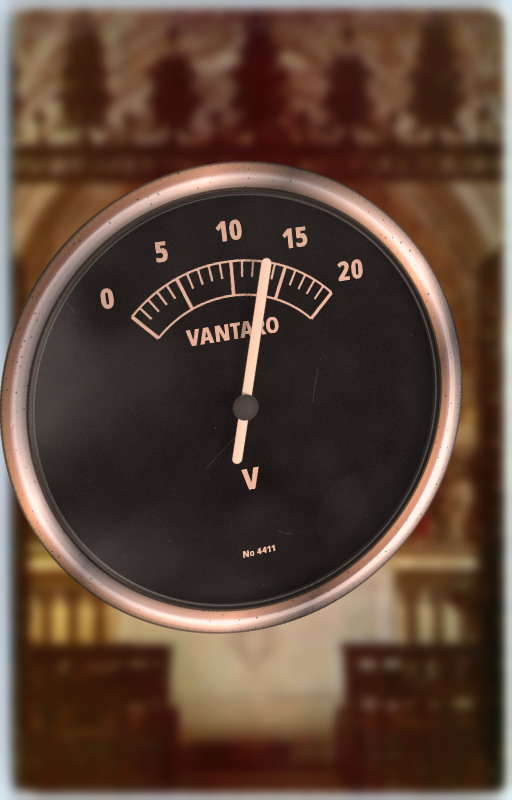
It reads 13 V
